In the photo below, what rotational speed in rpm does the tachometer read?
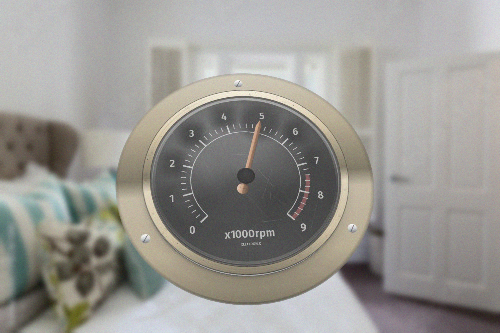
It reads 5000 rpm
